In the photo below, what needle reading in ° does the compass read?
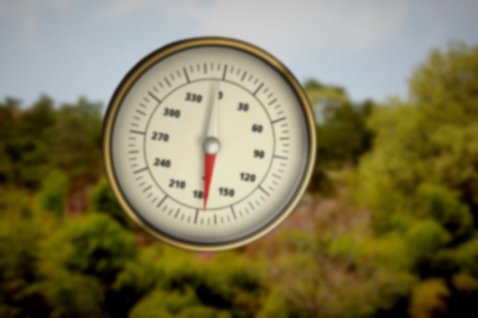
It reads 175 °
